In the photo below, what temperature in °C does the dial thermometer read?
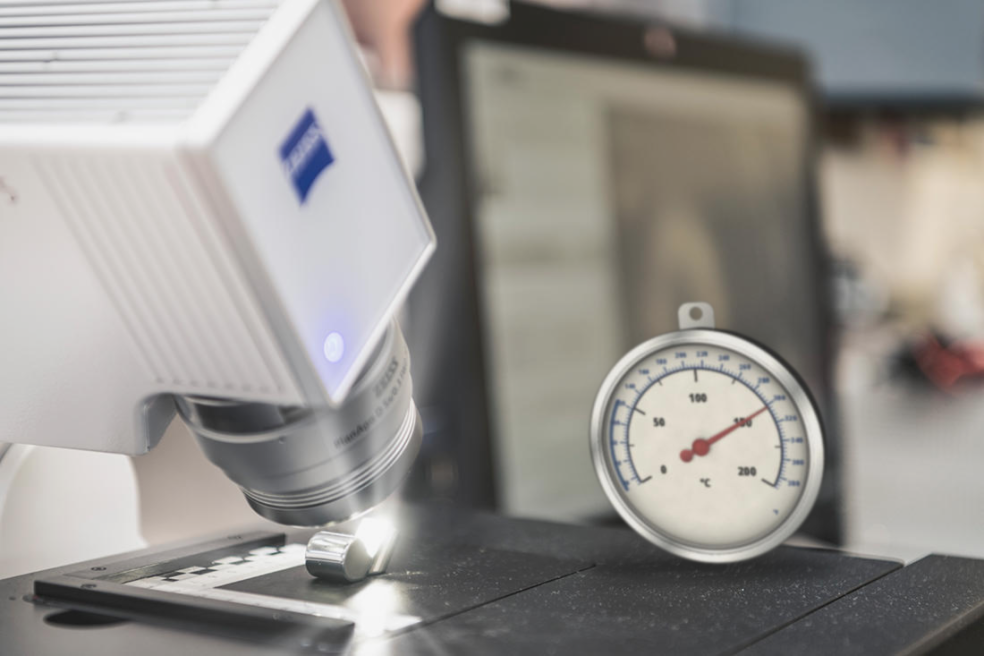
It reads 150 °C
